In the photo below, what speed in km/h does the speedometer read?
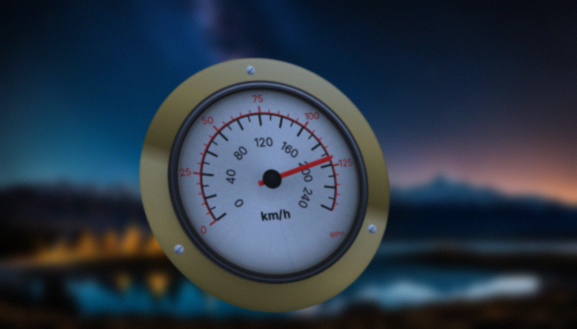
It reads 195 km/h
